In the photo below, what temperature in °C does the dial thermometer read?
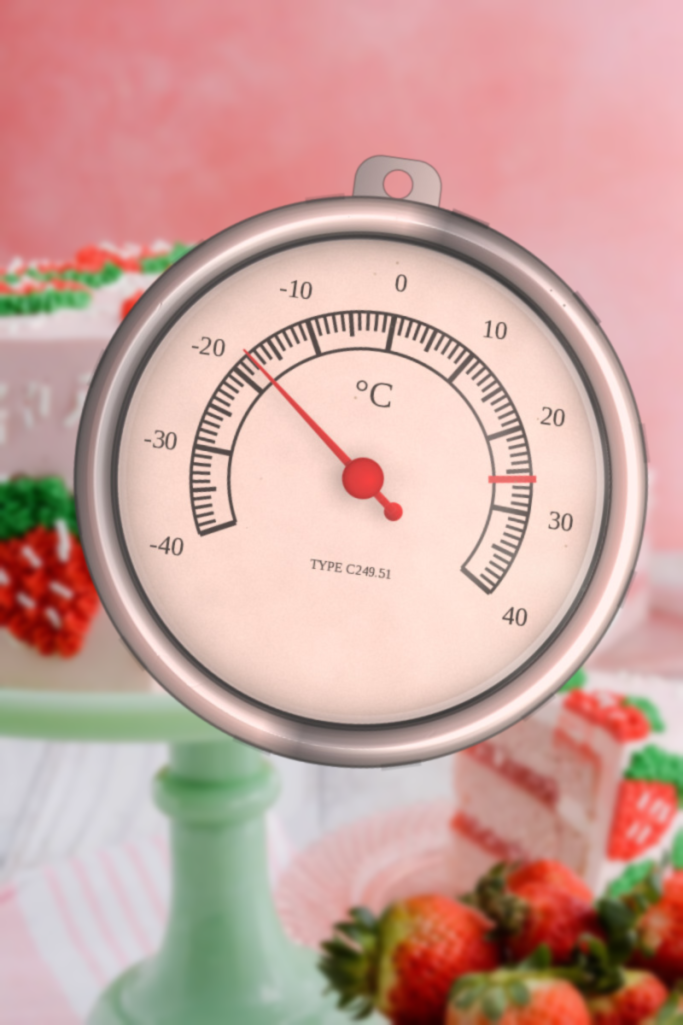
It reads -18 °C
